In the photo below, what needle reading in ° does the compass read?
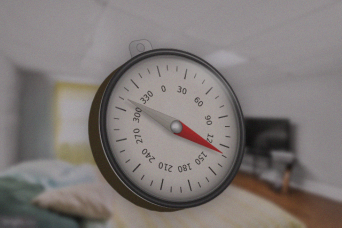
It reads 130 °
